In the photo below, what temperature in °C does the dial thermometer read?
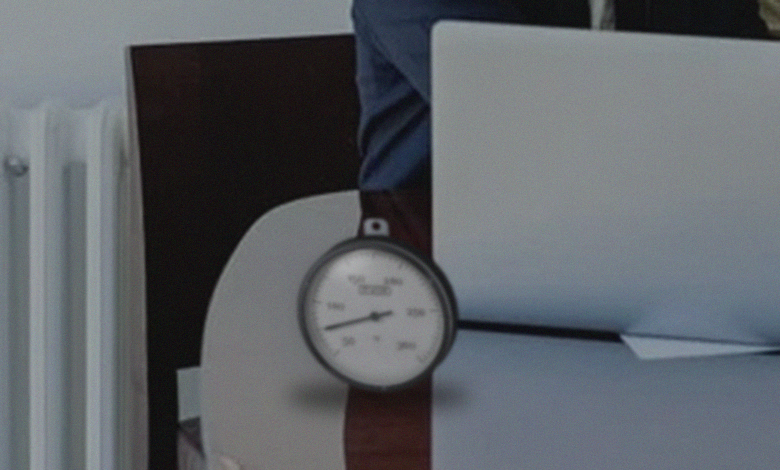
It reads 75 °C
